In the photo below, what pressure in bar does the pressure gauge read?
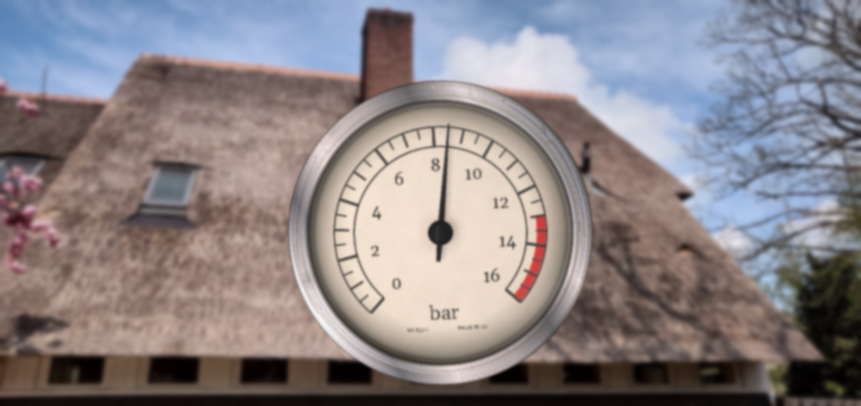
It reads 8.5 bar
